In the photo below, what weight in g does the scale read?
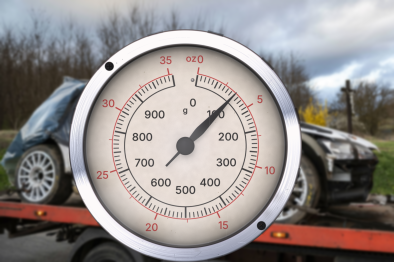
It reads 100 g
